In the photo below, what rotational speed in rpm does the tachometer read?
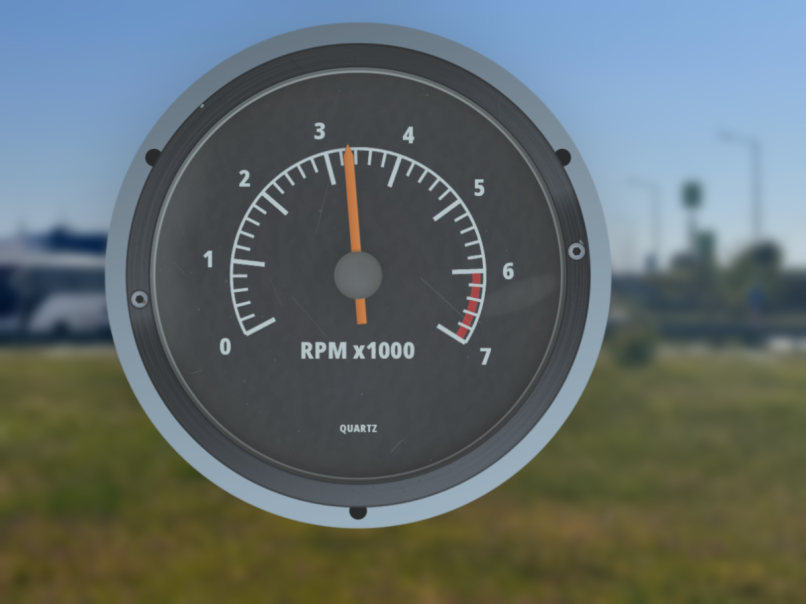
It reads 3300 rpm
